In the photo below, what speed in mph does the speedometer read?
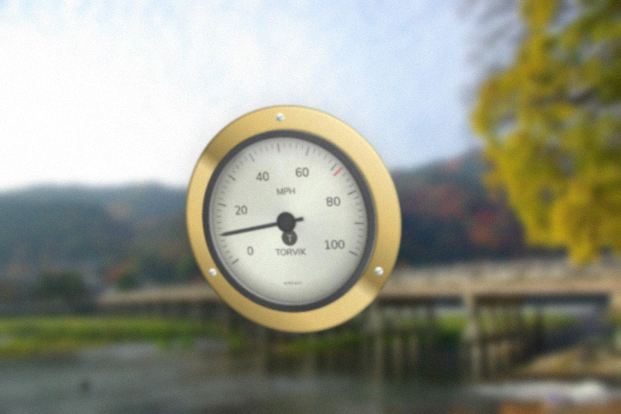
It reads 10 mph
